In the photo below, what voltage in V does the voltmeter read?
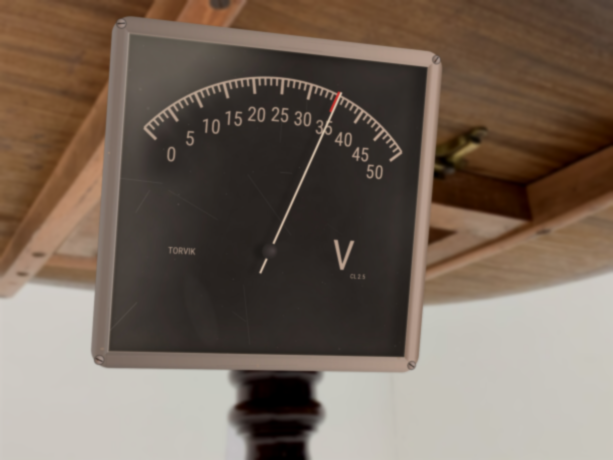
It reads 35 V
